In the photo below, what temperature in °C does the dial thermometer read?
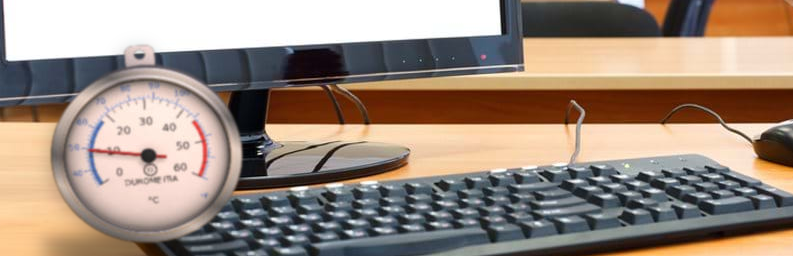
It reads 10 °C
